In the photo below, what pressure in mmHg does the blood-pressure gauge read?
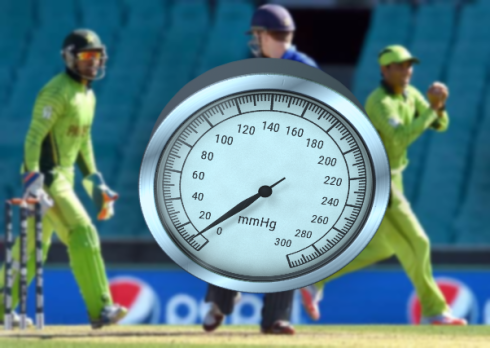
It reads 10 mmHg
